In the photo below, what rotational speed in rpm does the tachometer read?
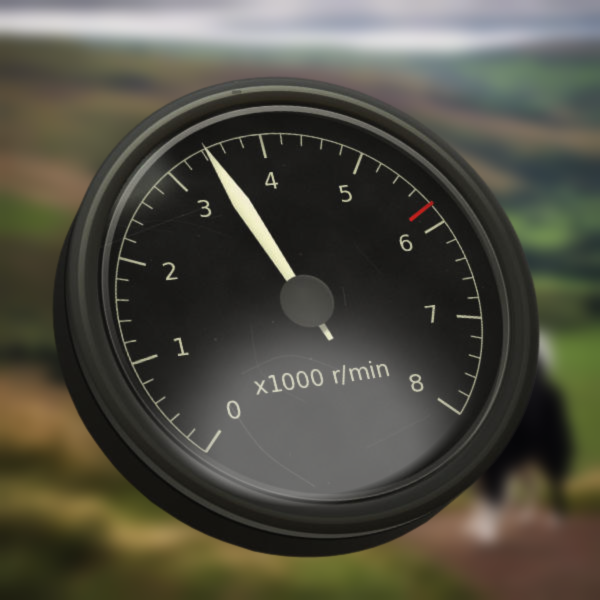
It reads 3400 rpm
